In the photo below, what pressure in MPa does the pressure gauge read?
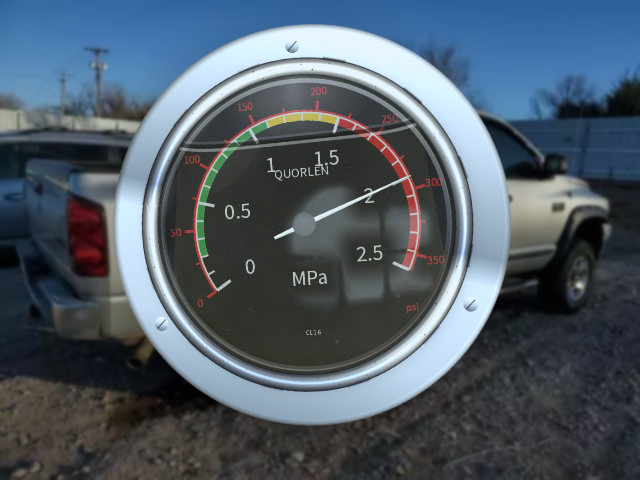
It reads 2 MPa
